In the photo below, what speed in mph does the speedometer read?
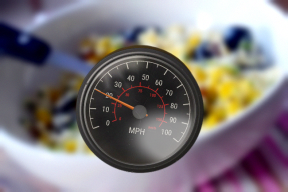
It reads 20 mph
